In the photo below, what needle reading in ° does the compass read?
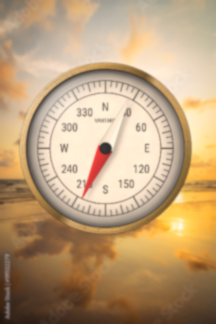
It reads 205 °
